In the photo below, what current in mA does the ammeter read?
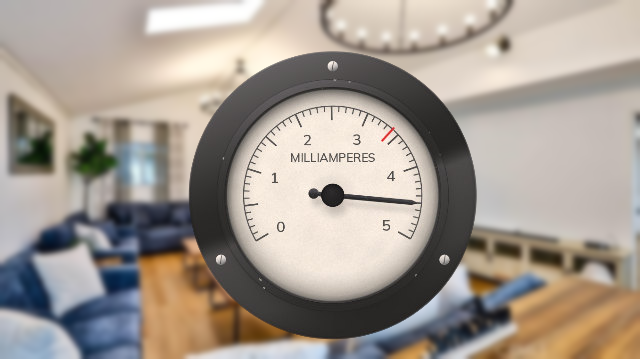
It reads 4.5 mA
